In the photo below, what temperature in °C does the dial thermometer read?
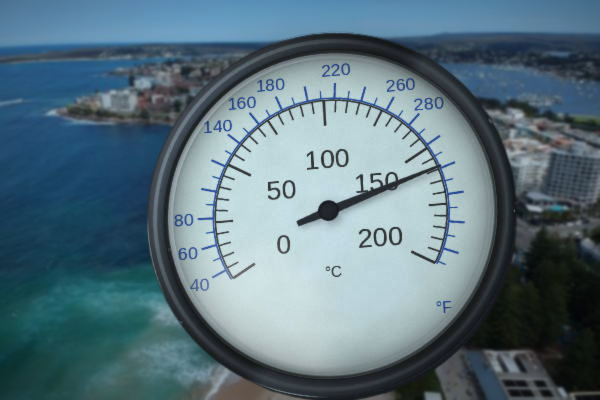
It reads 160 °C
